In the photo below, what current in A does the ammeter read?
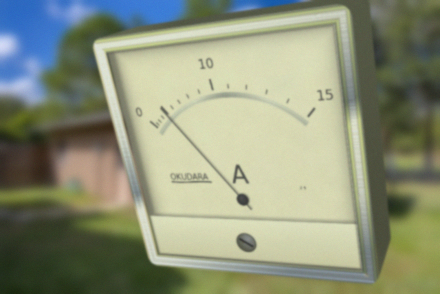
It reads 5 A
